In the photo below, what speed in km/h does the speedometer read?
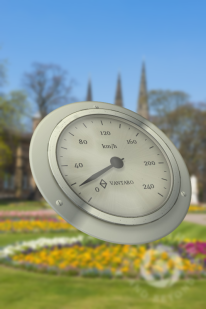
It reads 15 km/h
